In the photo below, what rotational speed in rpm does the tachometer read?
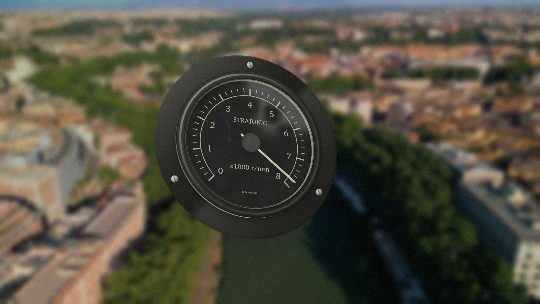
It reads 7800 rpm
